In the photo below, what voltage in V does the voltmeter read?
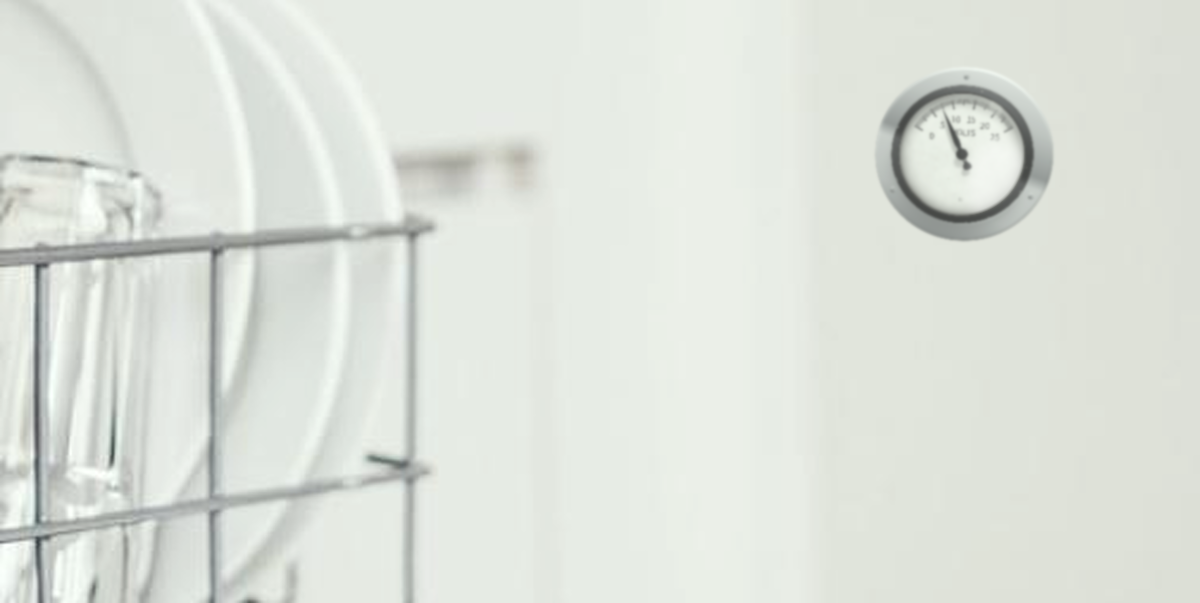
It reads 7.5 V
